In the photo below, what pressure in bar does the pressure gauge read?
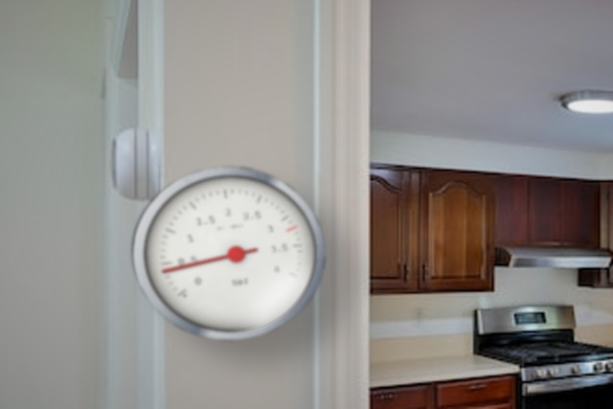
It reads 0.4 bar
